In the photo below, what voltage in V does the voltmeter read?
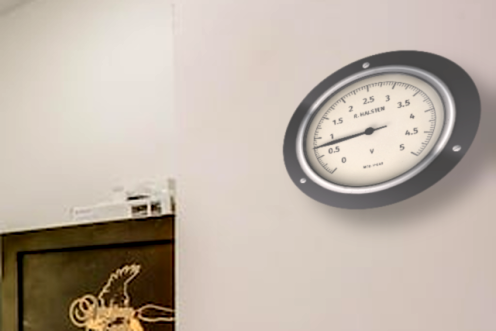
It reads 0.75 V
